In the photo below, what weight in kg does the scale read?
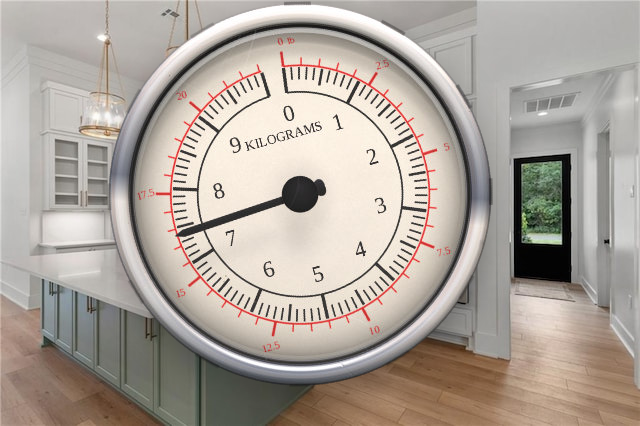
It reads 7.4 kg
